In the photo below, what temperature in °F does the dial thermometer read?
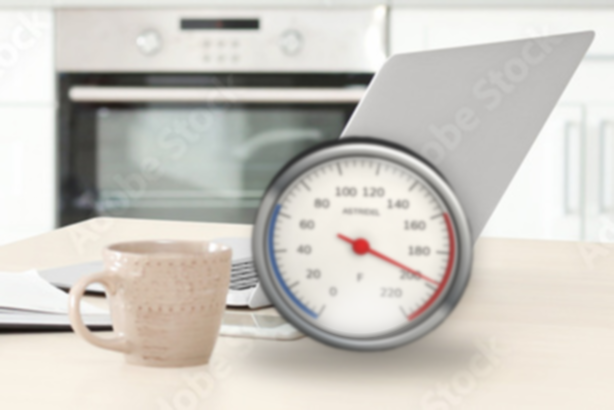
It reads 196 °F
